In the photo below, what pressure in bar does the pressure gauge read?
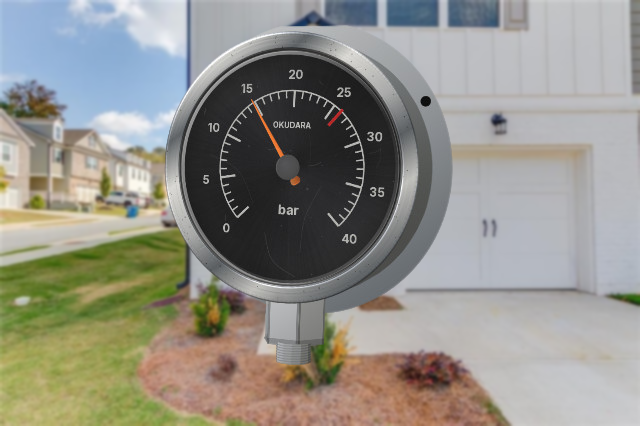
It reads 15 bar
